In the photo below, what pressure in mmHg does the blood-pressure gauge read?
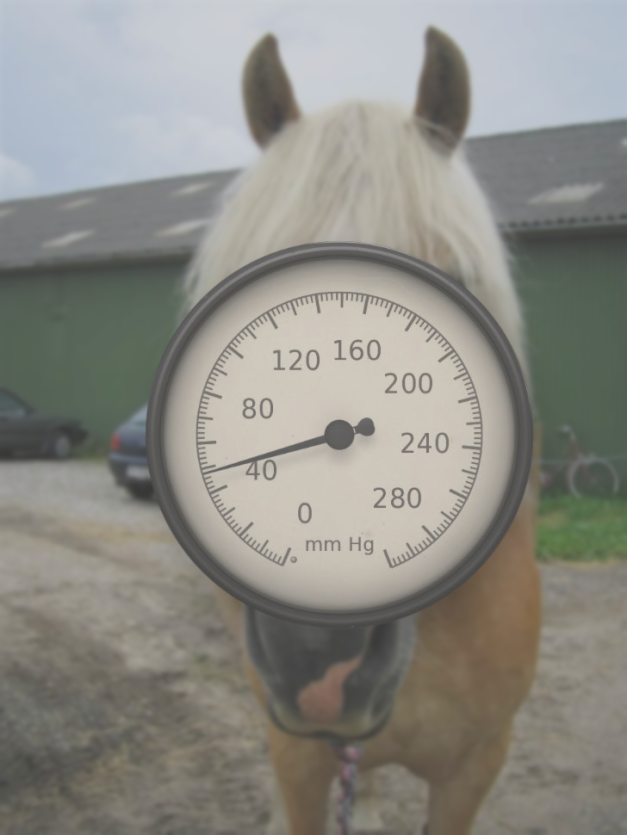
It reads 48 mmHg
